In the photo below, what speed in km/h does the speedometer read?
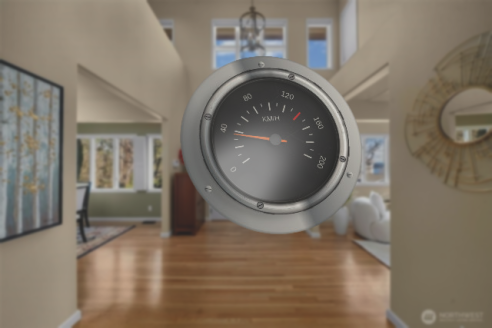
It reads 35 km/h
